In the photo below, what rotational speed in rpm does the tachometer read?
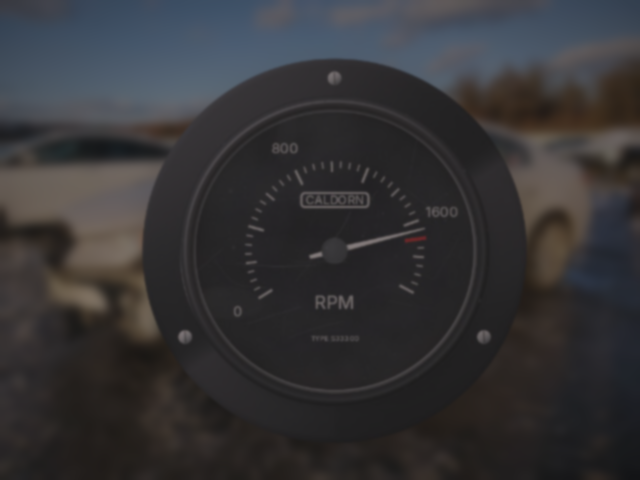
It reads 1650 rpm
